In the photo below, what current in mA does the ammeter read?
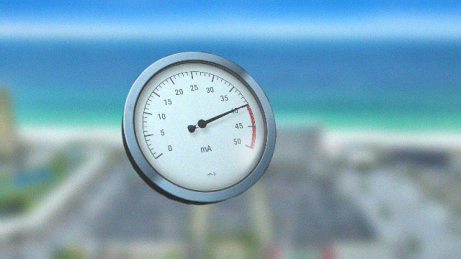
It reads 40 mA
